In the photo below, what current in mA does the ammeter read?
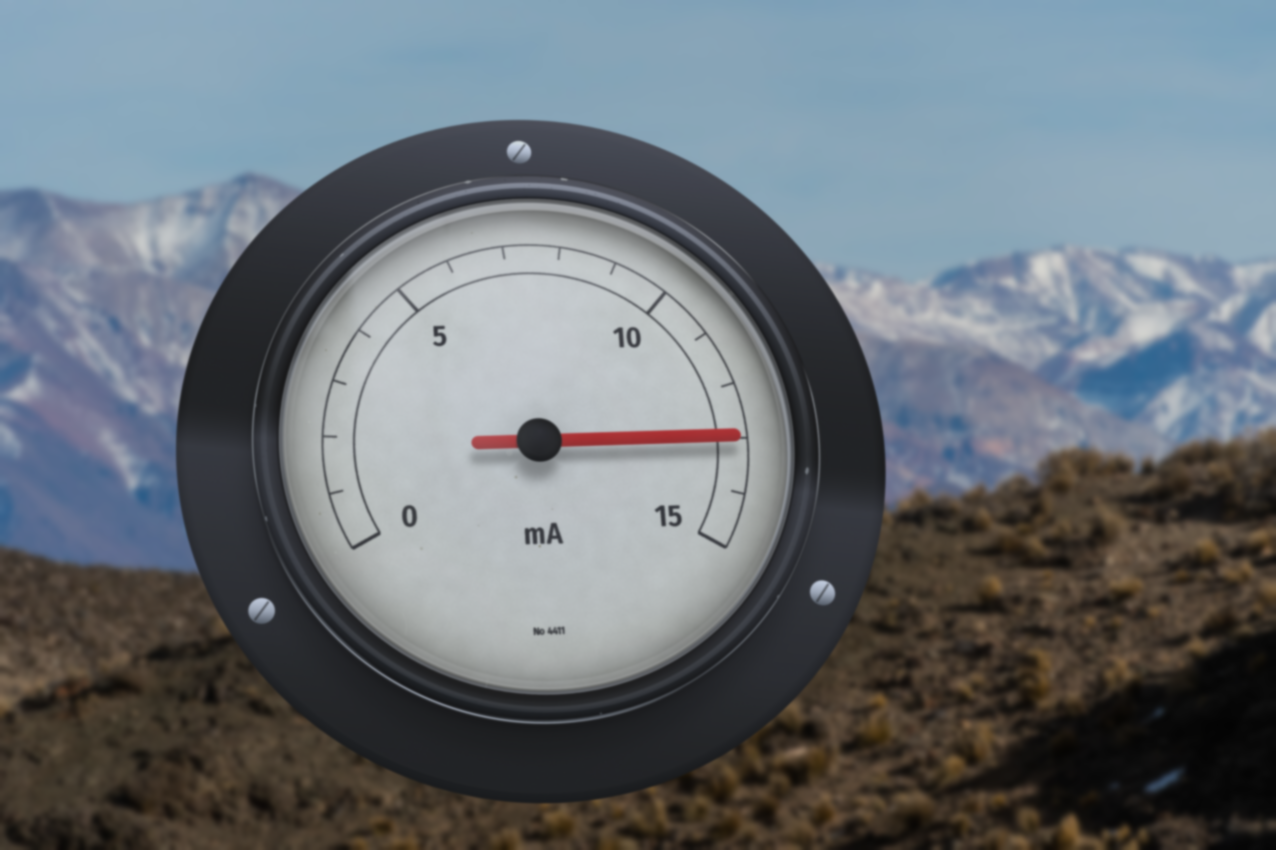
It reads 13 mA
